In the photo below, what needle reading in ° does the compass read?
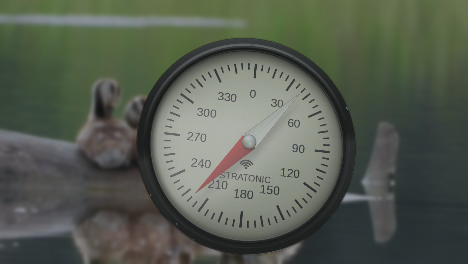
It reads 220 °
